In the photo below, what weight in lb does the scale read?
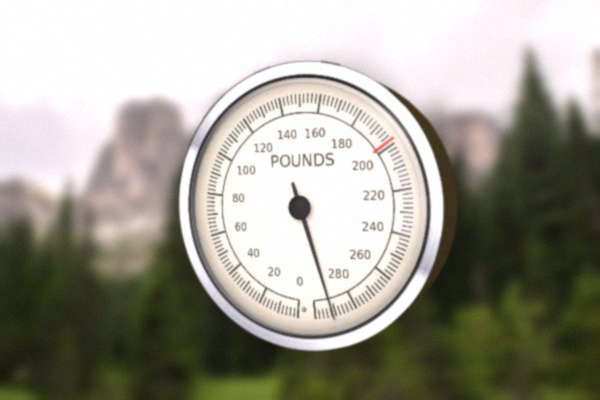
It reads 290 lb
